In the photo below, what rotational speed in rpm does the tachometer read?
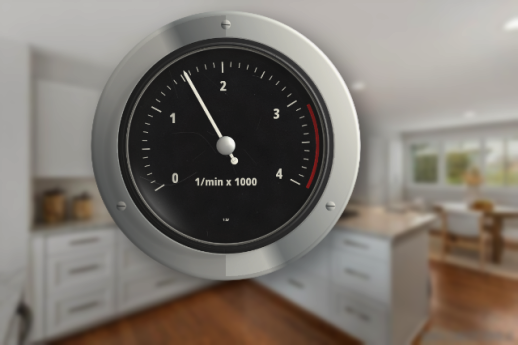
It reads 1550 rpm
